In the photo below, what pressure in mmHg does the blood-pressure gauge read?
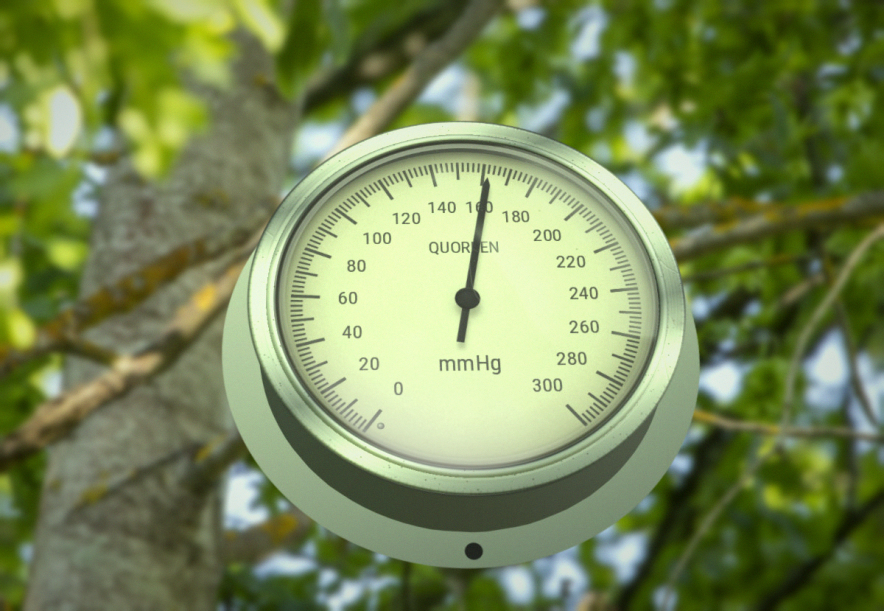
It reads 162 mmHg
